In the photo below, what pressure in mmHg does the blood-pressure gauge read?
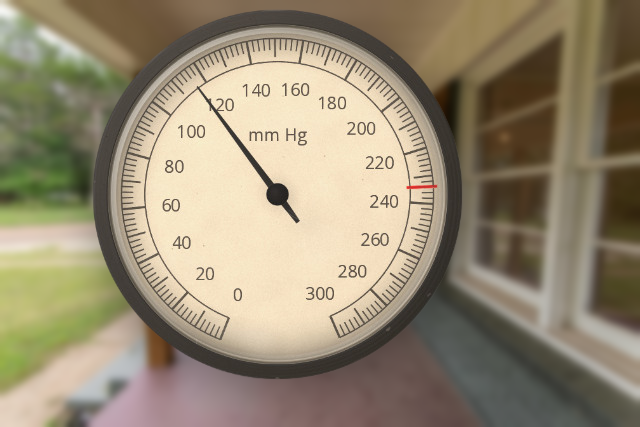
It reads 116 mmHg
